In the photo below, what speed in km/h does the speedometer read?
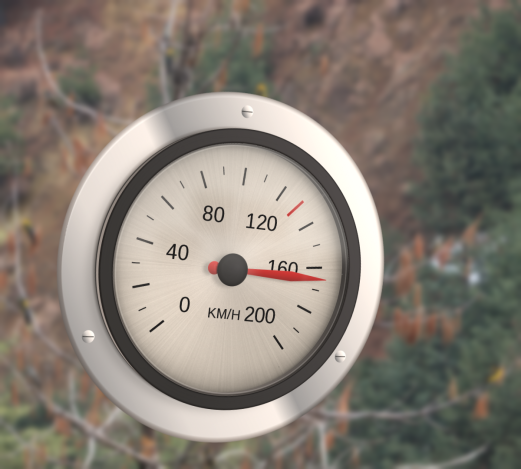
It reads 165 km/h
